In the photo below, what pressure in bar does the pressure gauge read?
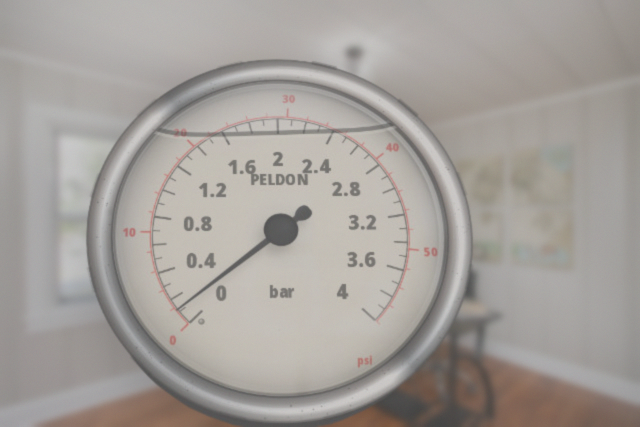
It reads 0.1 bar
